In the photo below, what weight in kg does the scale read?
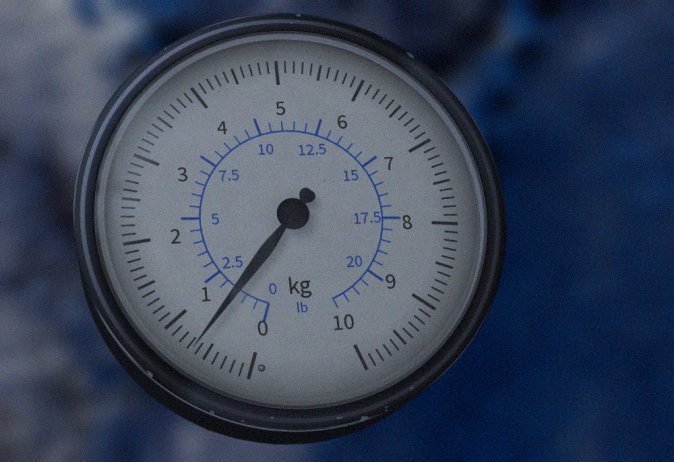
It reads 0.65 kg
